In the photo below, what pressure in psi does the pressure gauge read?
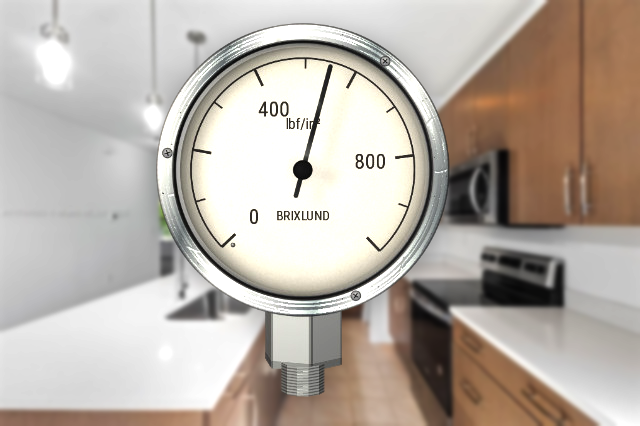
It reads 550 psi
